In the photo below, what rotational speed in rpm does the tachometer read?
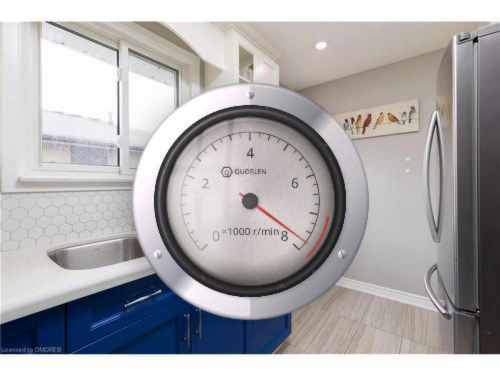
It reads 7750 rpm
